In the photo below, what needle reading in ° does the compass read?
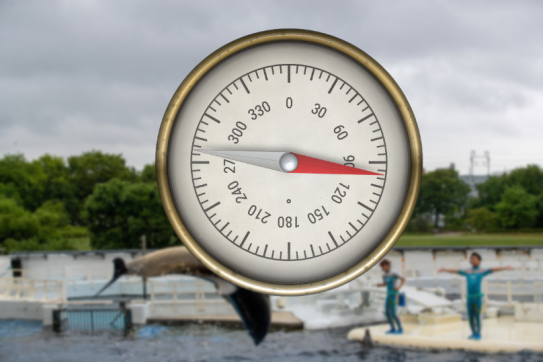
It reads 97.5 °
